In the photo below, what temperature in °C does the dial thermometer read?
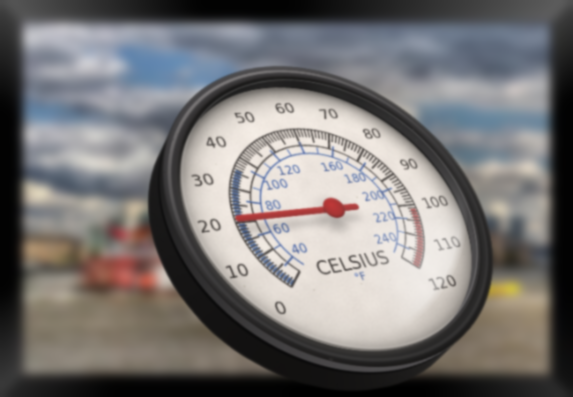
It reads 20 °C
